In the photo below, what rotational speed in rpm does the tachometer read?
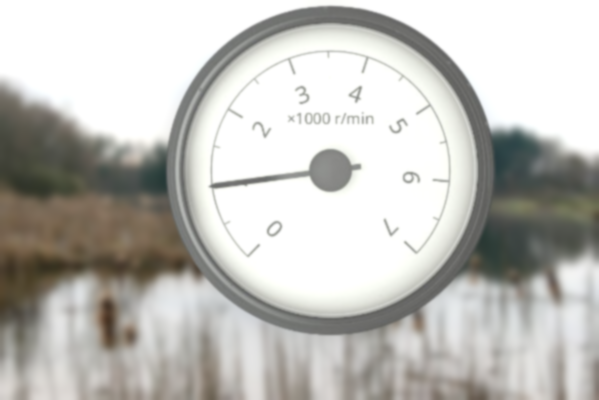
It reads 1000 rpm
